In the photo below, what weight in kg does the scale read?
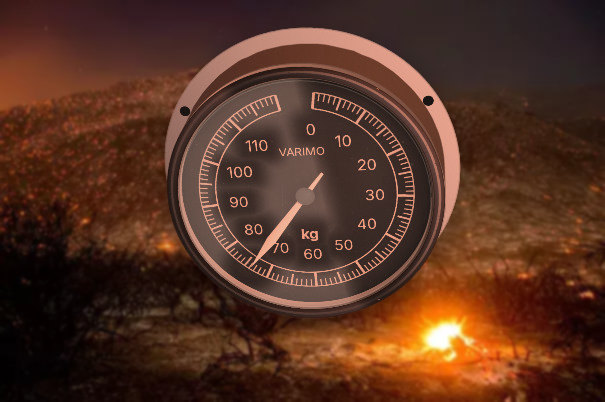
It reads 74 kg
